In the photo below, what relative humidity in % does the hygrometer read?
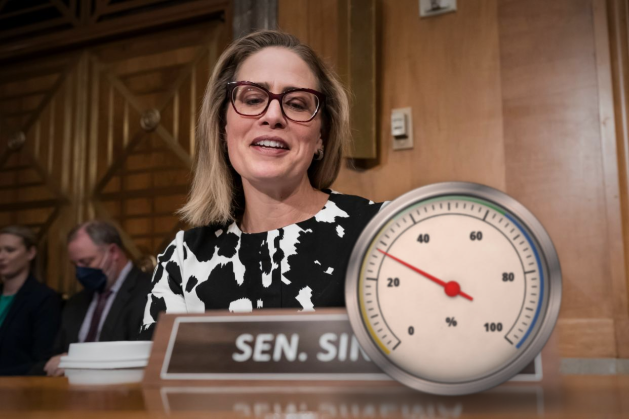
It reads 28 %
